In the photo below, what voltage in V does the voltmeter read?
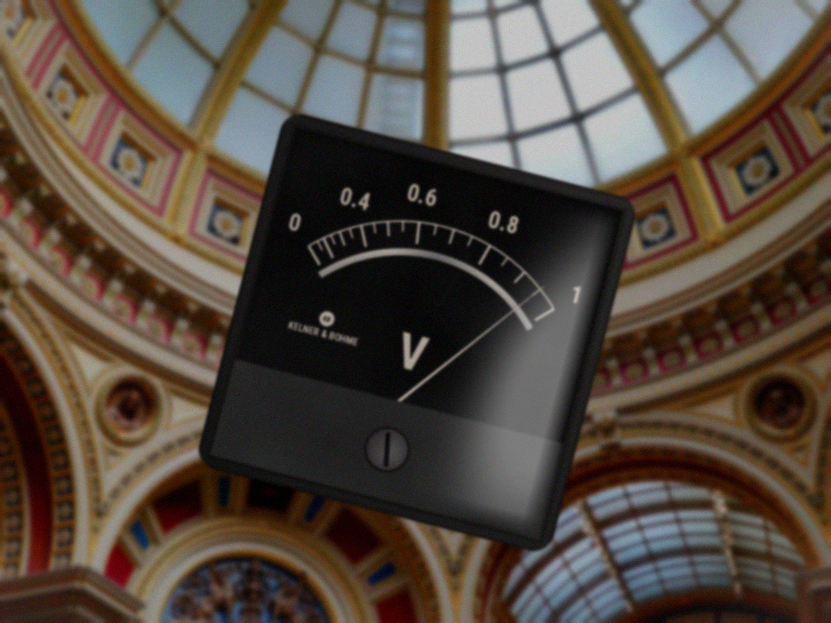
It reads 0.95 V
